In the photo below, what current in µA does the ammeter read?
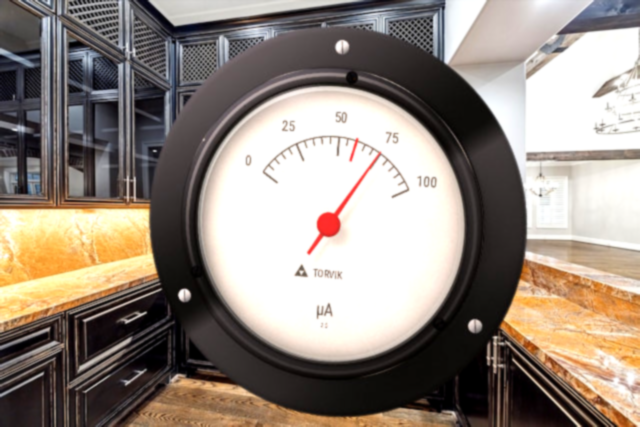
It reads 75 µA
